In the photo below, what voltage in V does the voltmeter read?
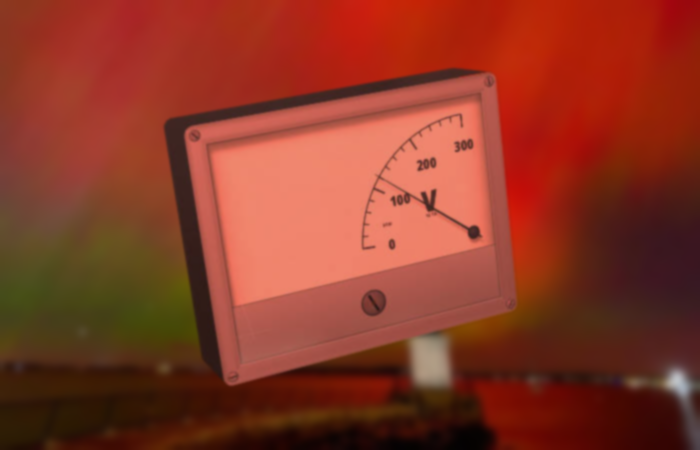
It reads 120 V
